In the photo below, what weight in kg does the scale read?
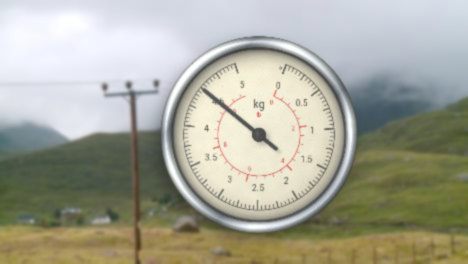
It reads 4.5 kg
